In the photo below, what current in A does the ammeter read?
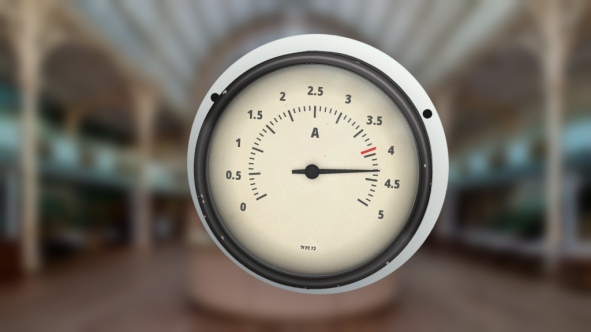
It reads 4.3 A
